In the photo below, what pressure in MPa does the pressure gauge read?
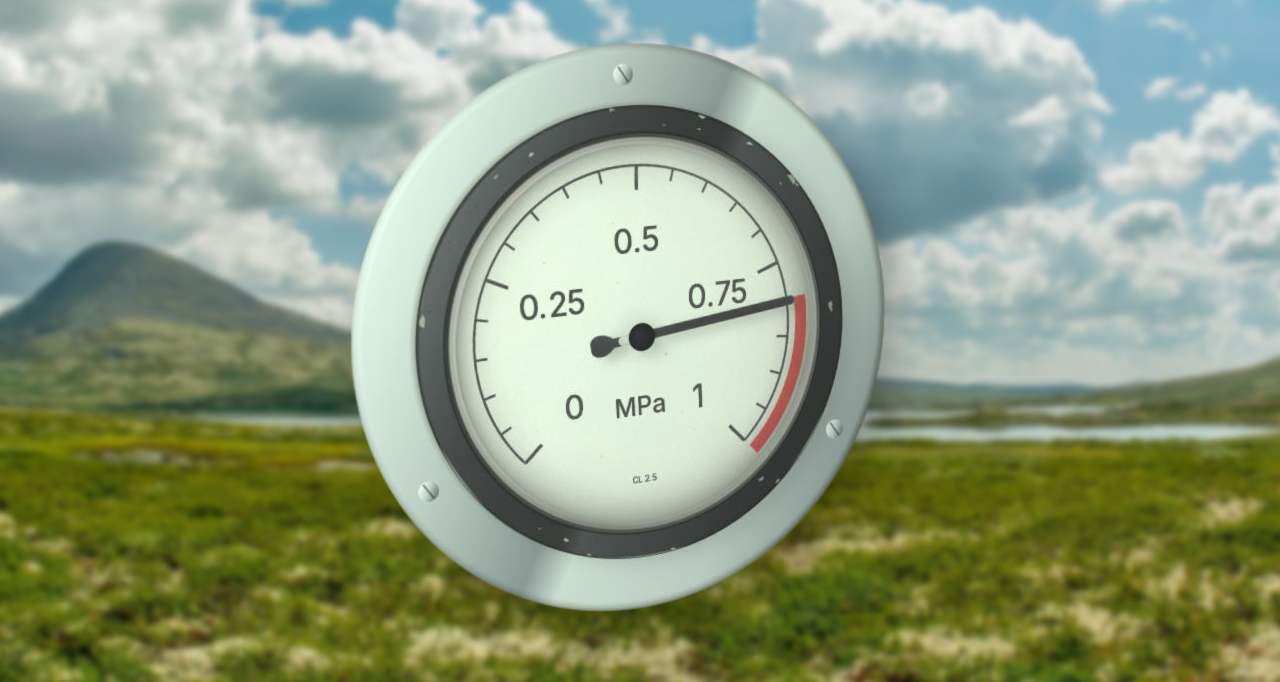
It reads 0.8 MPa
